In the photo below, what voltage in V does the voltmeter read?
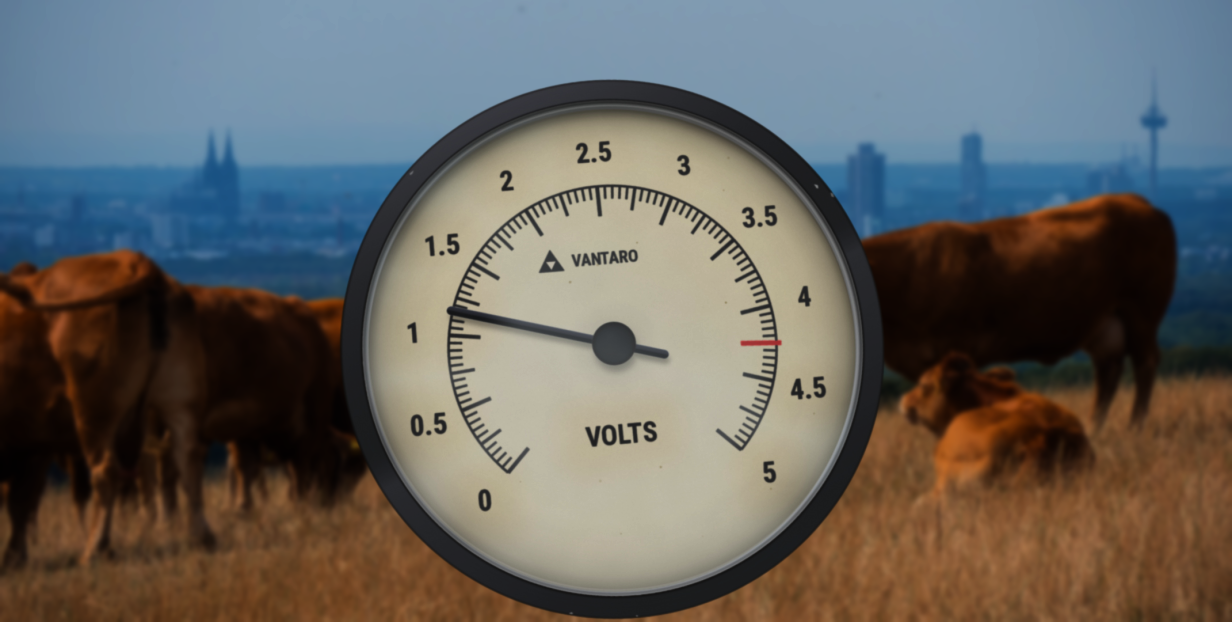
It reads 1.15 V
